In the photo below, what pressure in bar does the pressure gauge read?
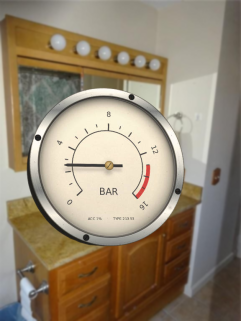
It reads 2.5 bar
